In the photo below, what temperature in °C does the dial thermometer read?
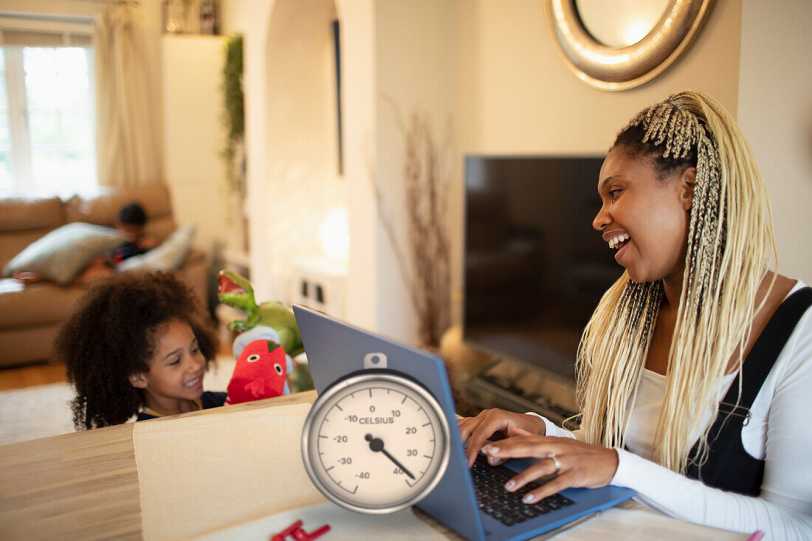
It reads 37.5 °C
